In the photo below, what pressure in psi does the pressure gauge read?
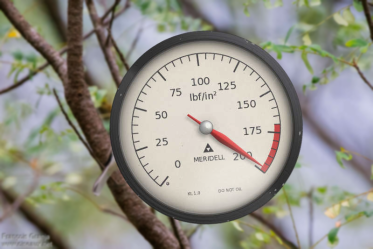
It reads 197.5 psi
